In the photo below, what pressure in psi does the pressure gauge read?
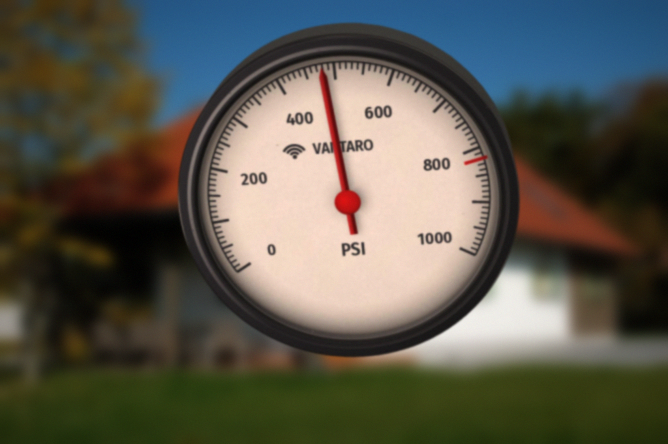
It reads 480 psi
